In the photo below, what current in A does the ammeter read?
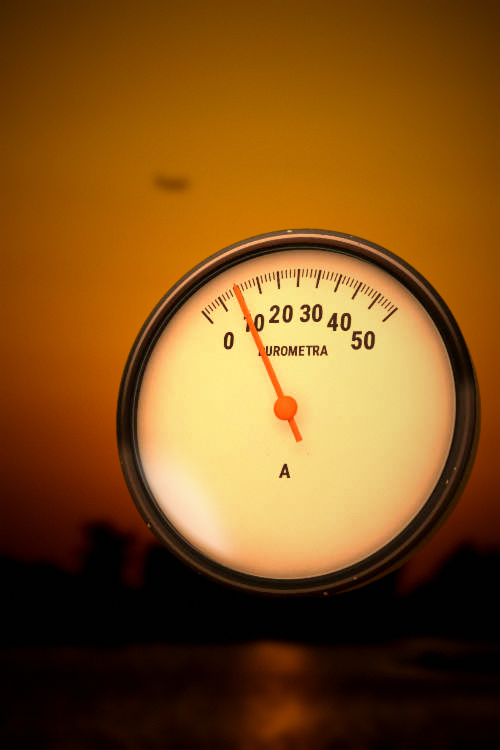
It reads 10 A
